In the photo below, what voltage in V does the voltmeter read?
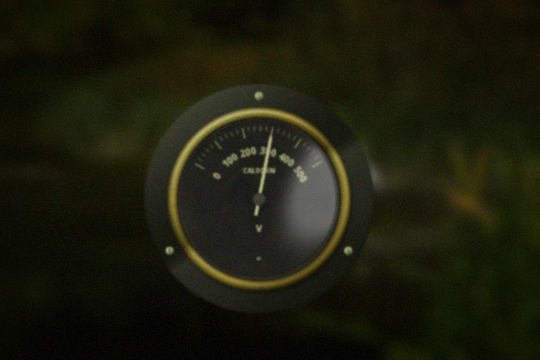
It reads 300 V
